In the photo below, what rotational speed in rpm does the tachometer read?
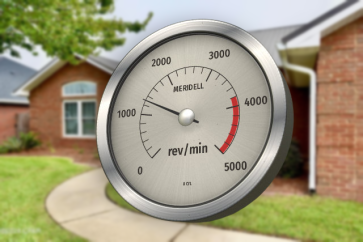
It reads 1300 rpm
